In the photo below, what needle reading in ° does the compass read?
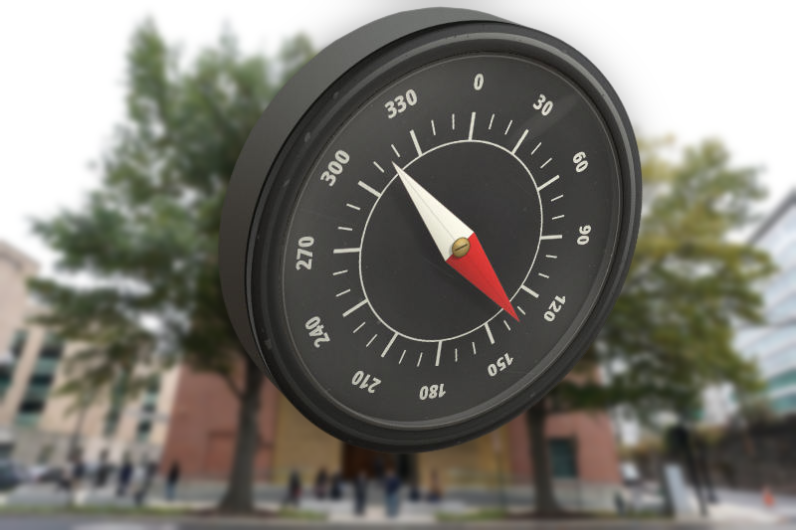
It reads 135 °
